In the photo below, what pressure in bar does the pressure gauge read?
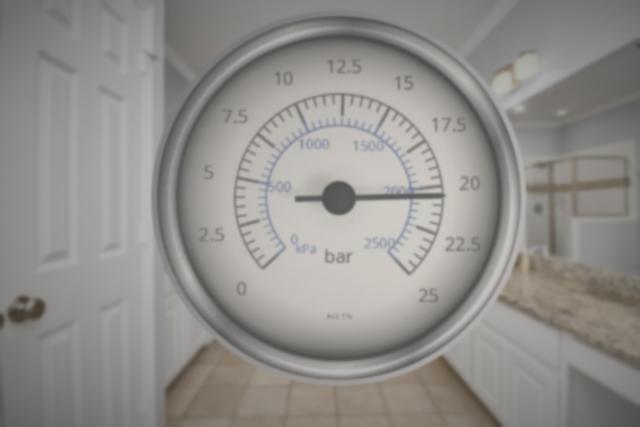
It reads 20.5 bar
